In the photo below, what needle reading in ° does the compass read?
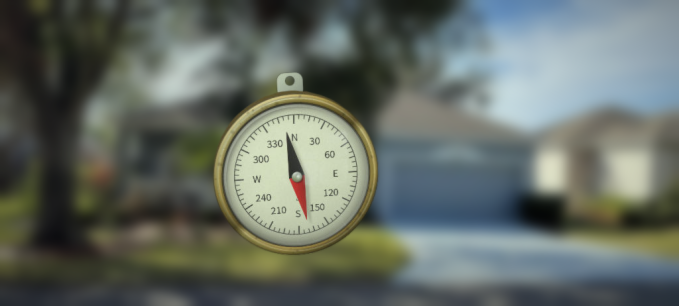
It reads 170 °
